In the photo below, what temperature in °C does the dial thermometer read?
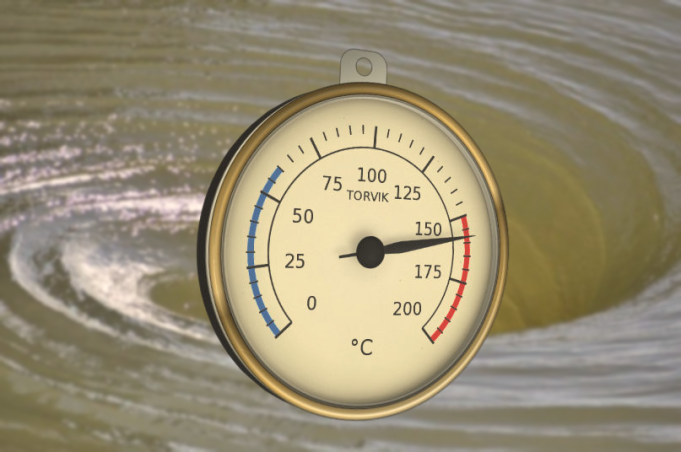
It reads 157.5 °C
